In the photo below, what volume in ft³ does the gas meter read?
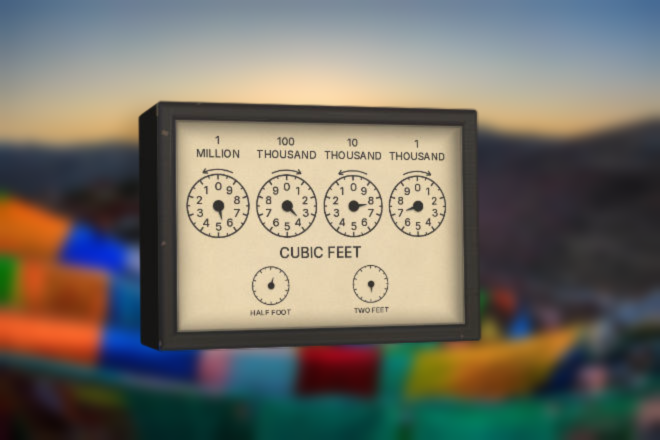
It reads 537700 ft³
